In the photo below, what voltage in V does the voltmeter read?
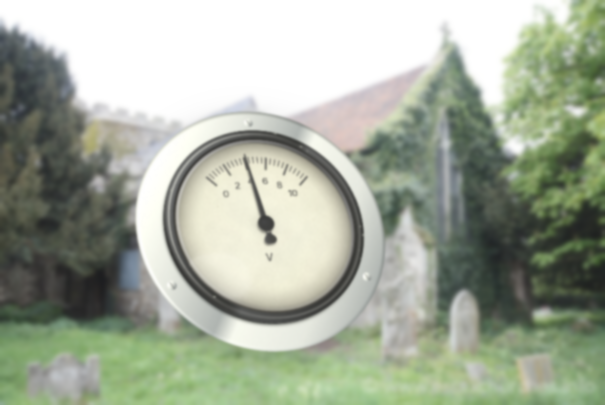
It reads 4 V
